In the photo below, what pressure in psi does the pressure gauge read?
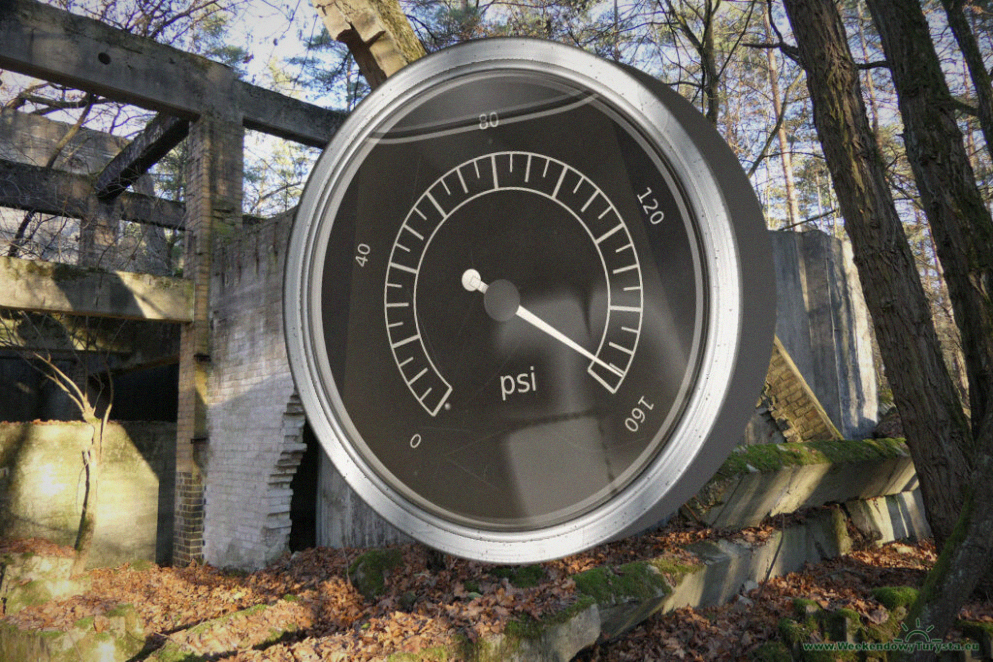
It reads 155 psi
